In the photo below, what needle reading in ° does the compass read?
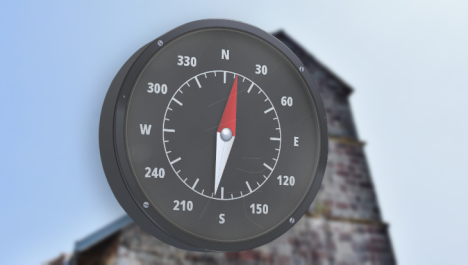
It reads 10 °
